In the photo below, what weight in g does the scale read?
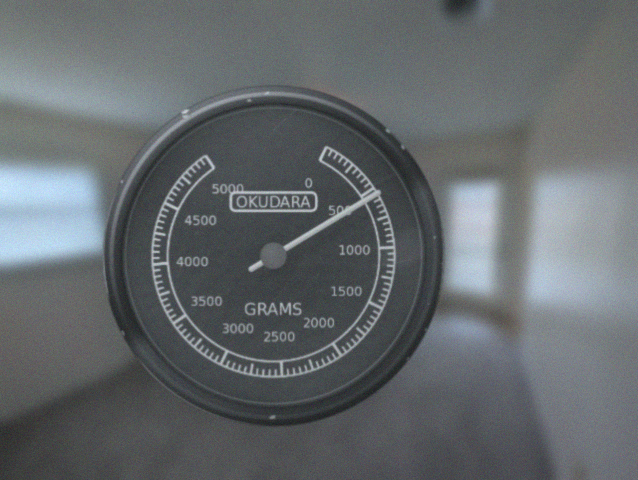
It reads 550 g
